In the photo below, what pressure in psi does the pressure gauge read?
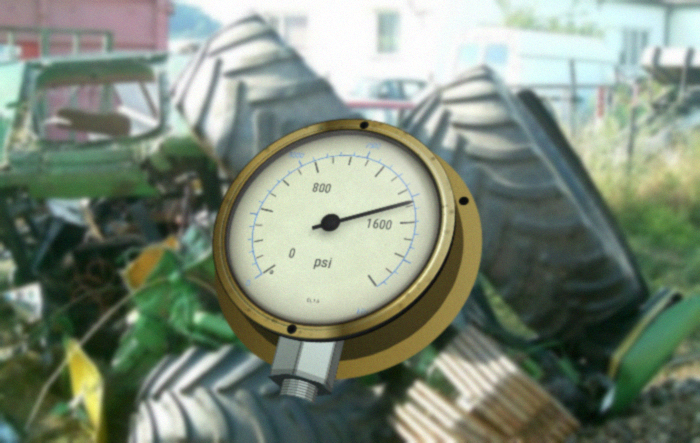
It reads 1500 psi
